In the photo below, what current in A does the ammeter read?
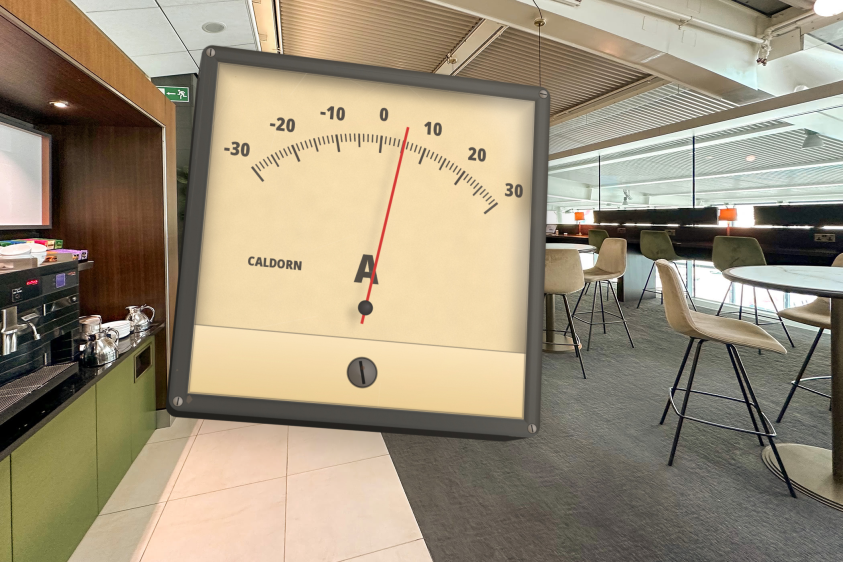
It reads 5 A
